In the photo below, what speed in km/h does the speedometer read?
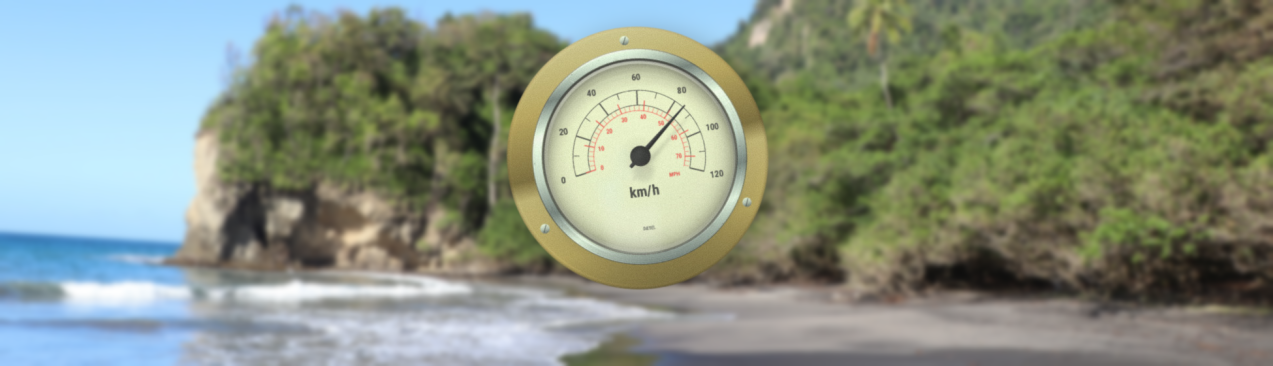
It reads 85 km/h
